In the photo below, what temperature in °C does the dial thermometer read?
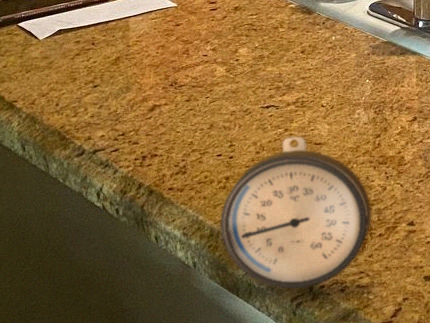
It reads 10 °C
